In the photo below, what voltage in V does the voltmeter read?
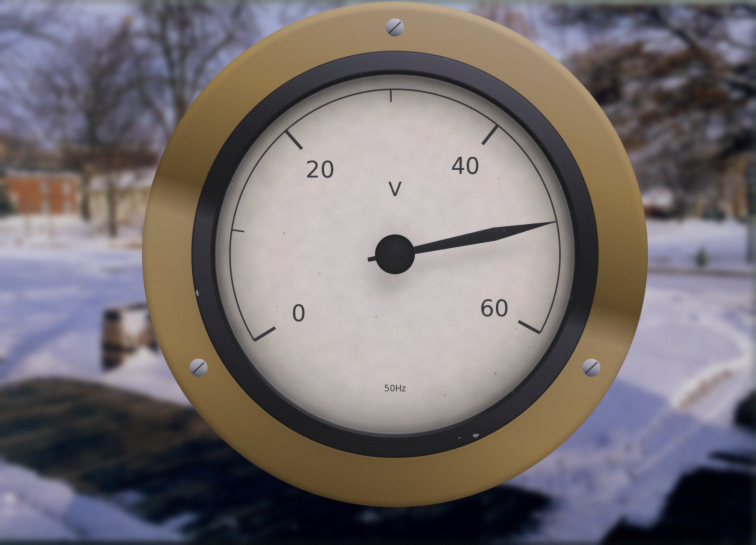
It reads 50 V
